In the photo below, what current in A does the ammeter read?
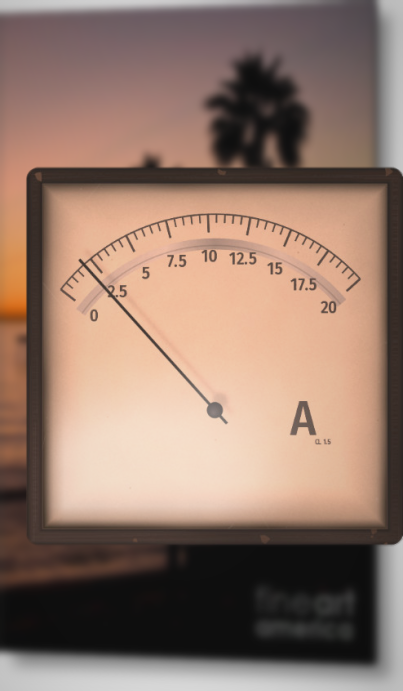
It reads 2 A
